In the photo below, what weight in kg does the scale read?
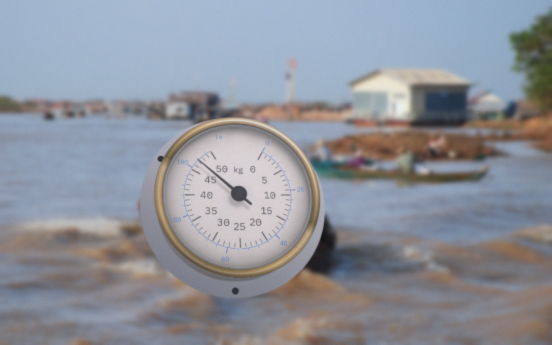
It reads 47 kg
